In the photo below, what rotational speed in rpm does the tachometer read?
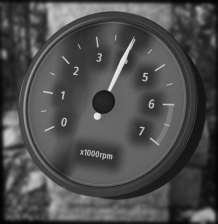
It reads 4000 rpm
